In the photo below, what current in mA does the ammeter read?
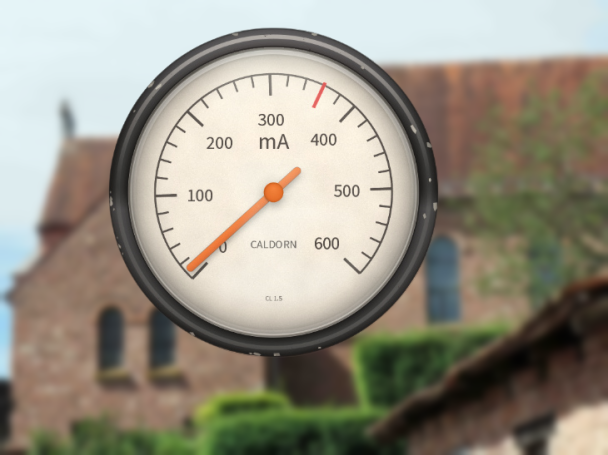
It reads 10 mA
